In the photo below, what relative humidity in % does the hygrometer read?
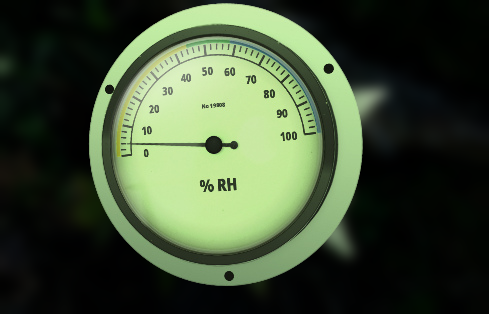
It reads 4 %
